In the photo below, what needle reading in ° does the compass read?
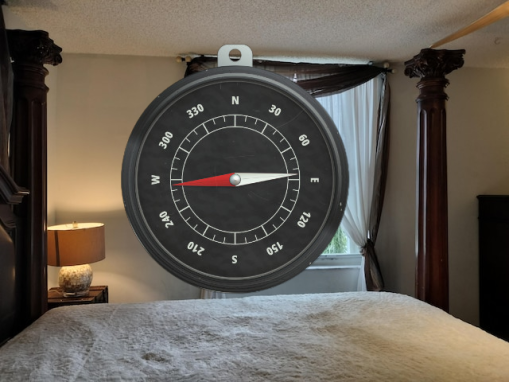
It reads 265 °
